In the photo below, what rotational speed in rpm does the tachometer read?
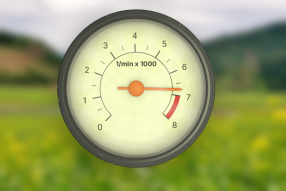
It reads 6750 rpm
